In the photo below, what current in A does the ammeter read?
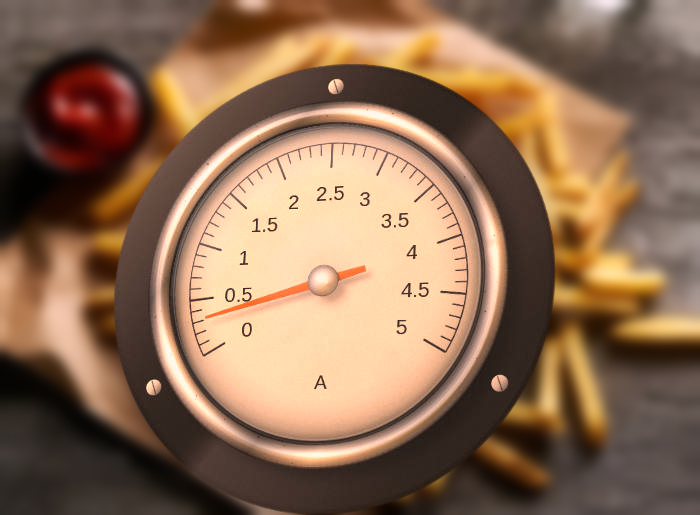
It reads 0.3 A
